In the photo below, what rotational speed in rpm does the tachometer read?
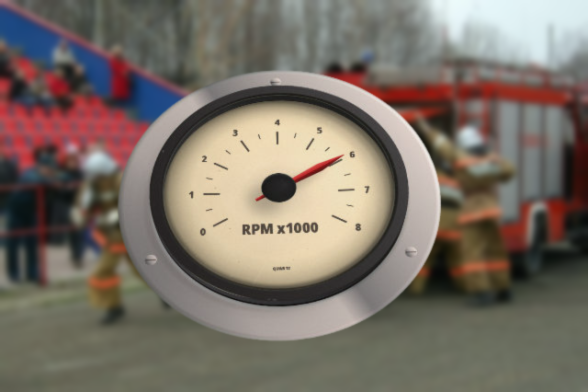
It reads 6000 rpm
